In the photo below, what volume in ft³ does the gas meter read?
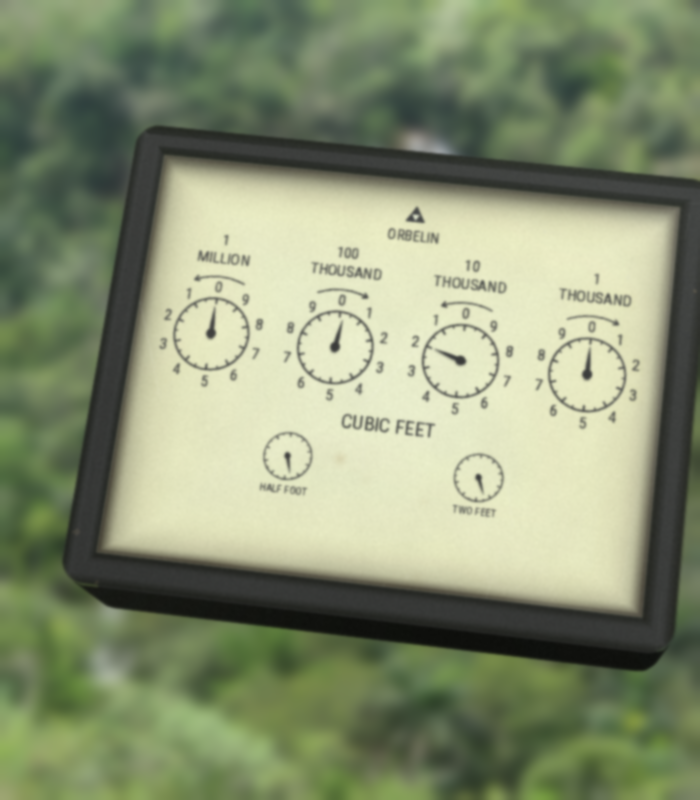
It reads 2000 ft³
